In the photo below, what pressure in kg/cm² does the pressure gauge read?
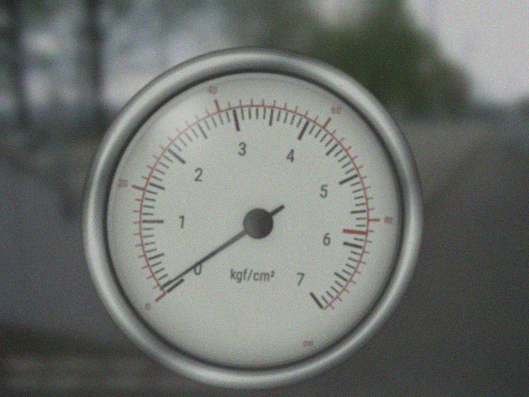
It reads 0.1 kg/cm²
